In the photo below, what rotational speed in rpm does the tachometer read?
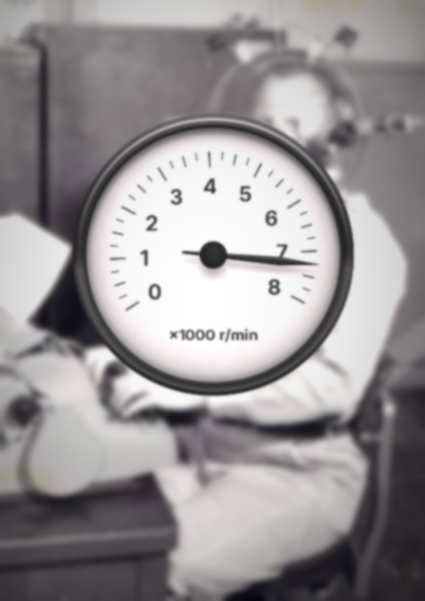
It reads 7250 rpm
